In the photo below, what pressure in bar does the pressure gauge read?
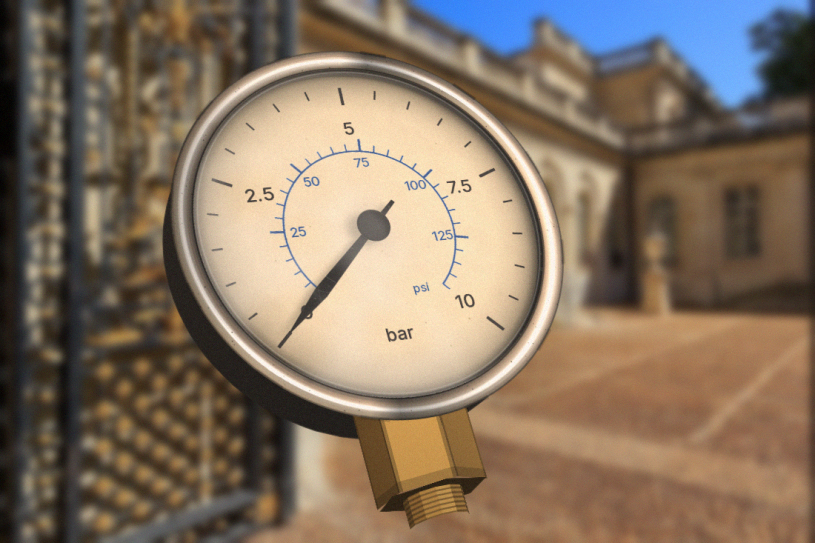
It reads 0 bar
